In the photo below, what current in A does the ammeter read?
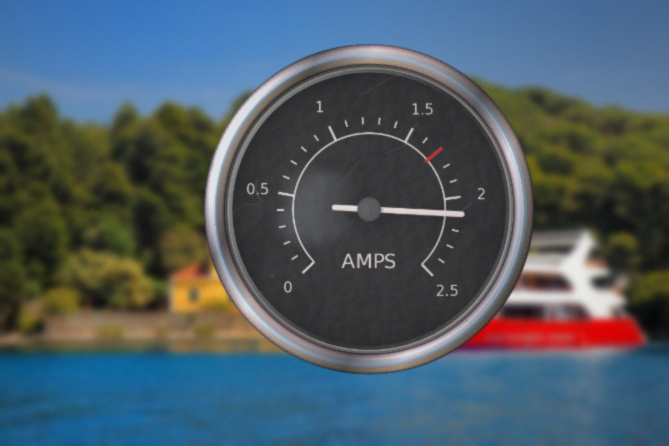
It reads 2.1 A
